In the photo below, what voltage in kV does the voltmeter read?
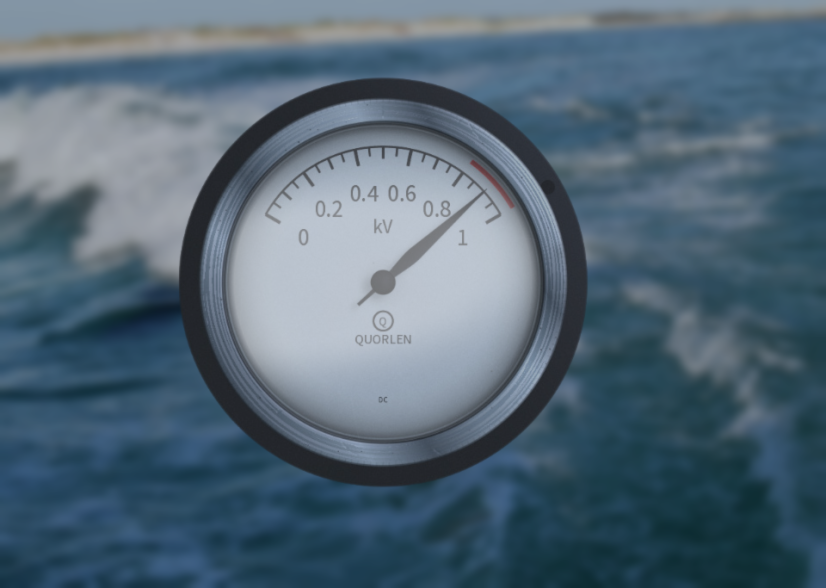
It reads 0.9 kV
